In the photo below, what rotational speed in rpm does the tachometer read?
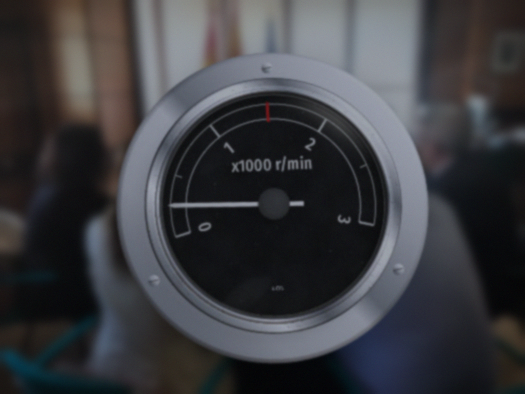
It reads 250 rpm
